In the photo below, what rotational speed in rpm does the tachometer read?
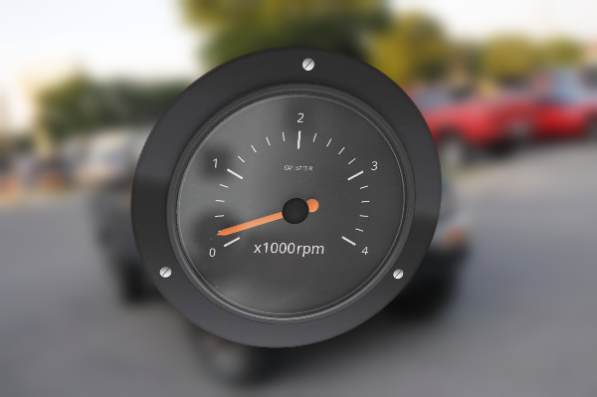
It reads 200 rpm
